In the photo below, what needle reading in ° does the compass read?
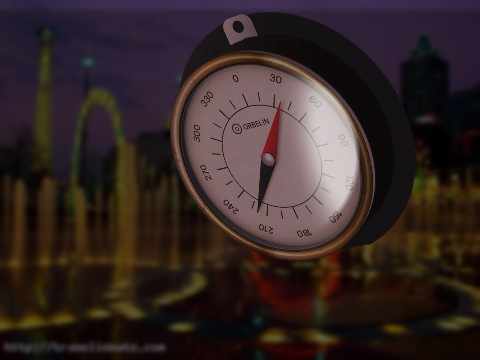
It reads 37.5 °
